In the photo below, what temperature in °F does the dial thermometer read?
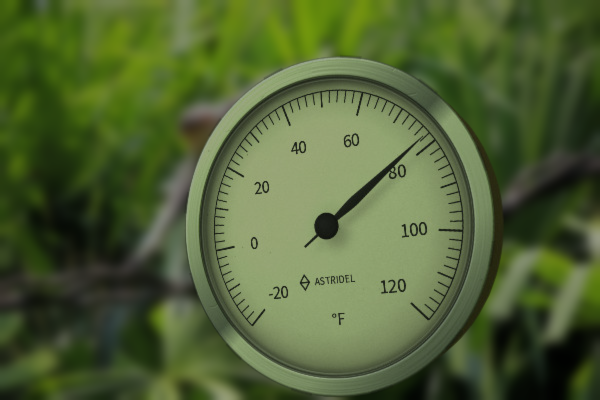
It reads 78 °F
